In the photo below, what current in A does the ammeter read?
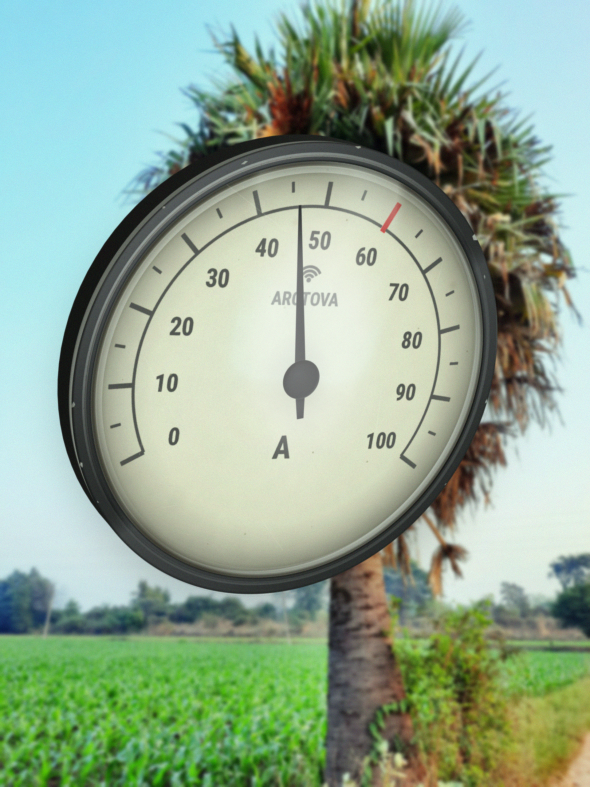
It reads 45 A
